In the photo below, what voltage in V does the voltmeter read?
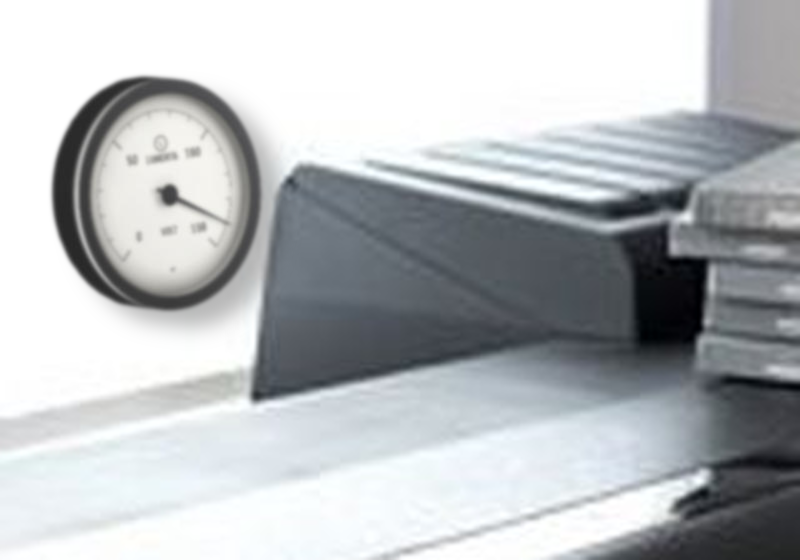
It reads 140 V
